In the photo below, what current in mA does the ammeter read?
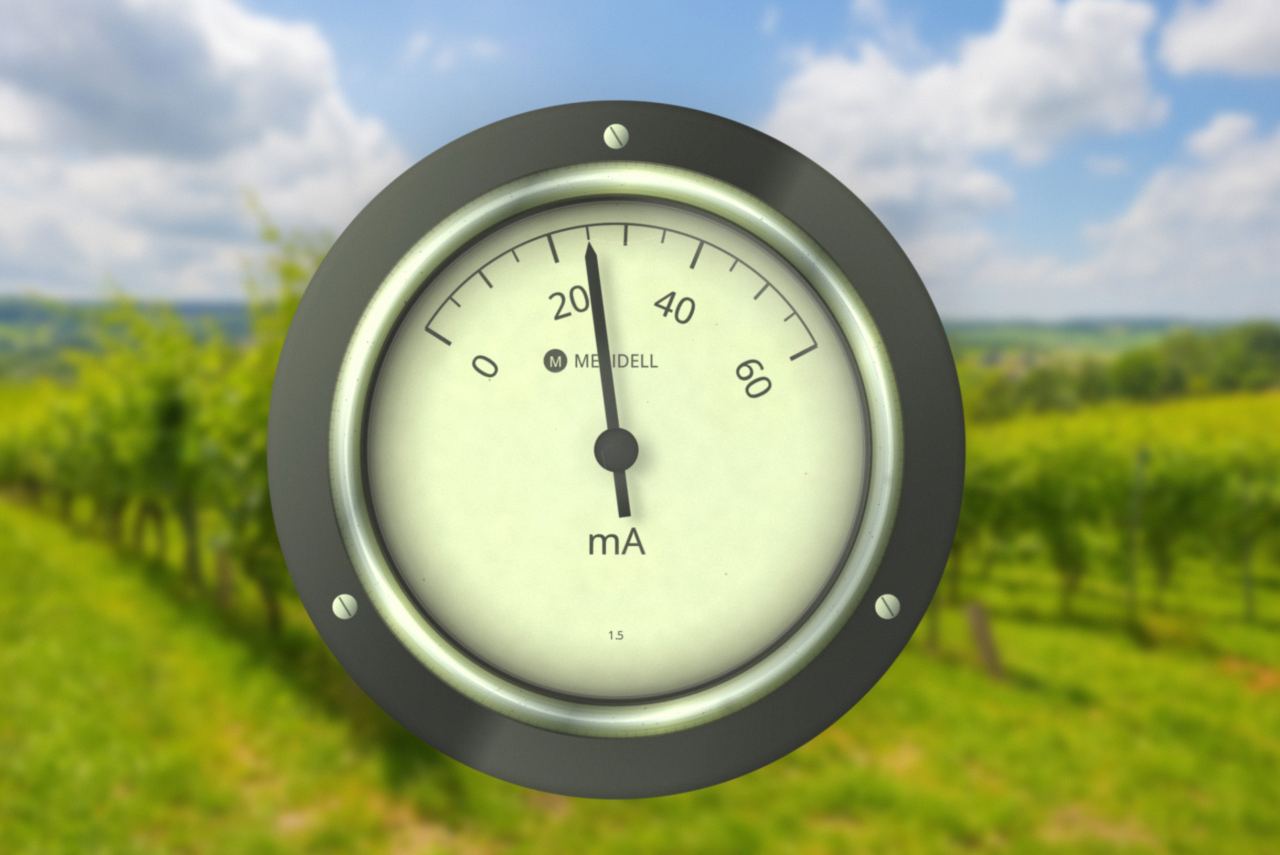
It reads 25 mA
